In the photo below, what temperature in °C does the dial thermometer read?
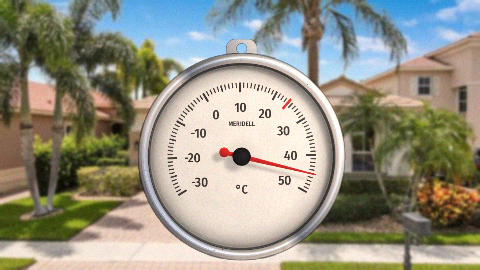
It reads 45 °C
